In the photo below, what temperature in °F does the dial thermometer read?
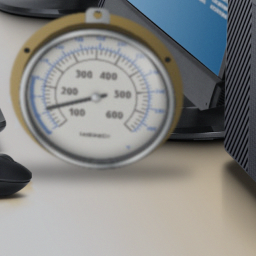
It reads 150 °F
